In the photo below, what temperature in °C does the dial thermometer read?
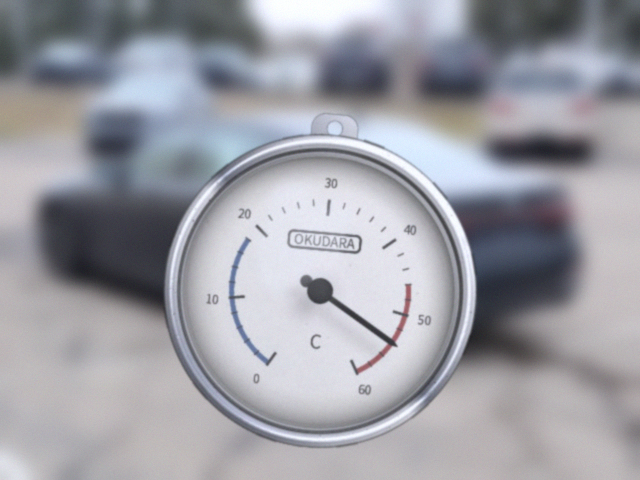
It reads 54 °C
